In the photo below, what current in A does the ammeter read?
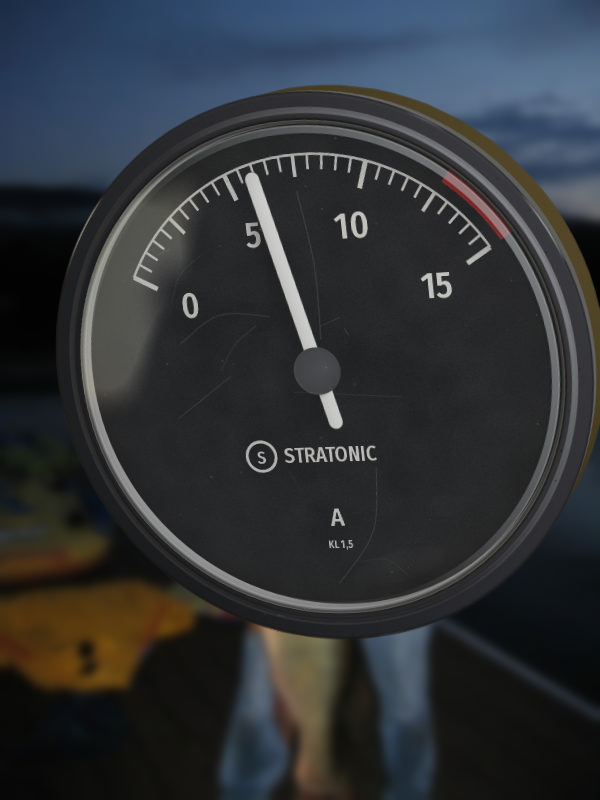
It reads 6 A
